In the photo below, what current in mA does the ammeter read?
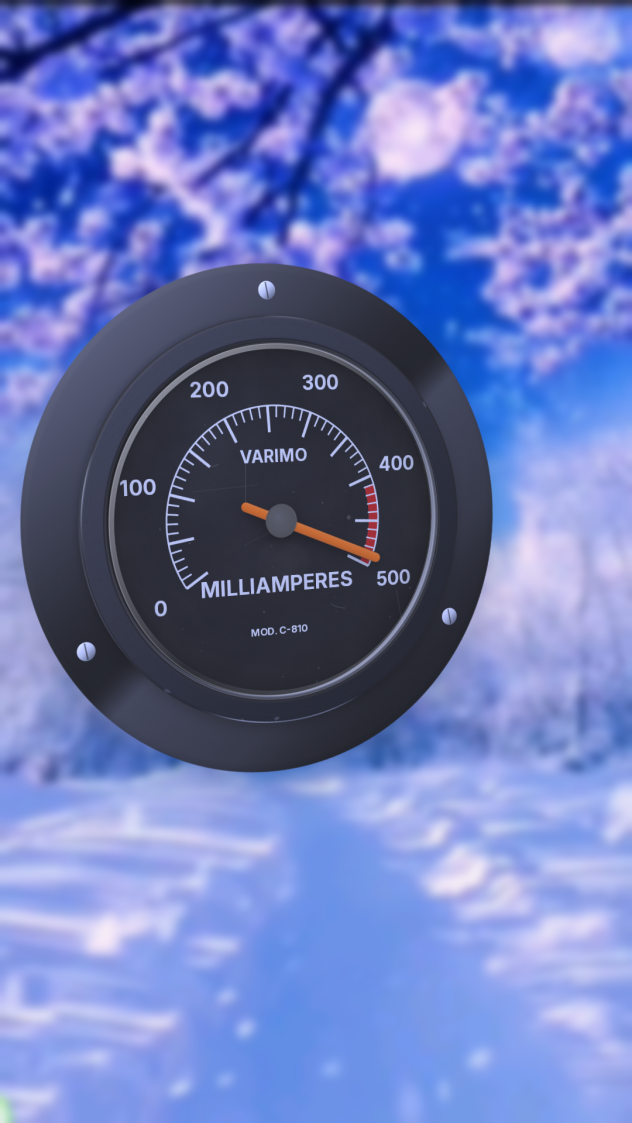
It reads 490 mA
